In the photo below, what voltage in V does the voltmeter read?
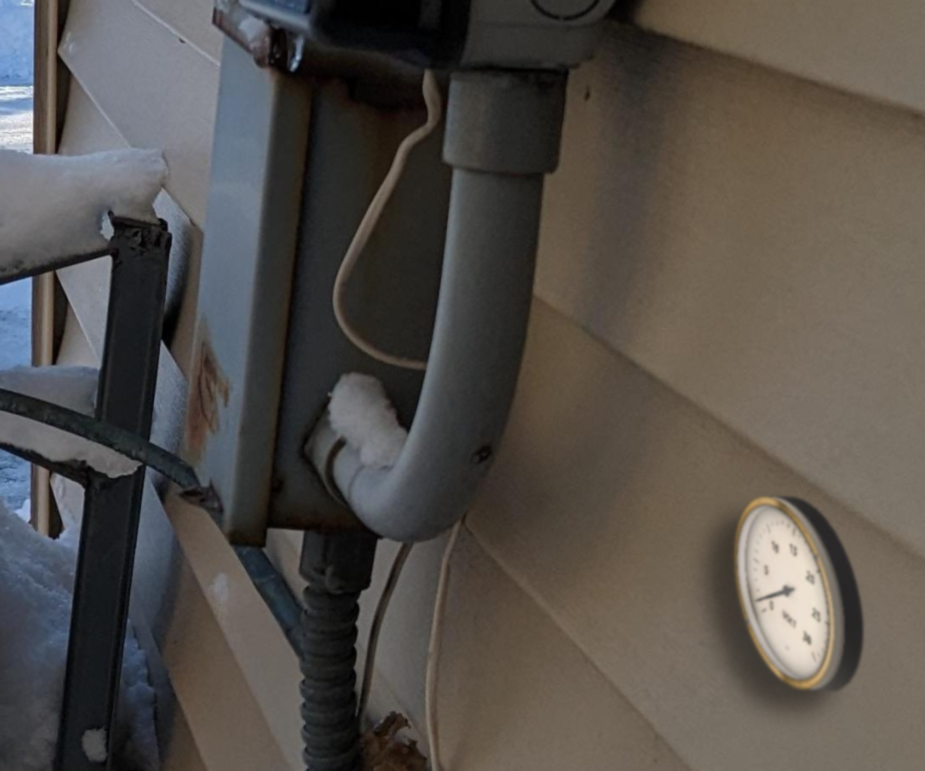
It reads 1 V
